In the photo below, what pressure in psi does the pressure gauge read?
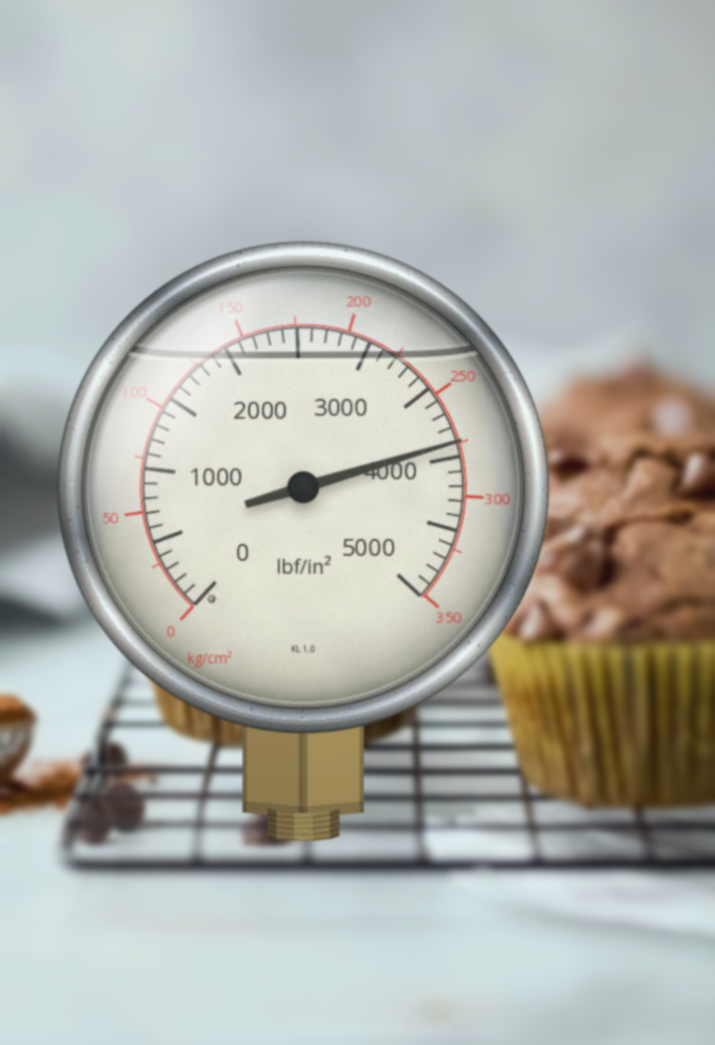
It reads 3900 psi
